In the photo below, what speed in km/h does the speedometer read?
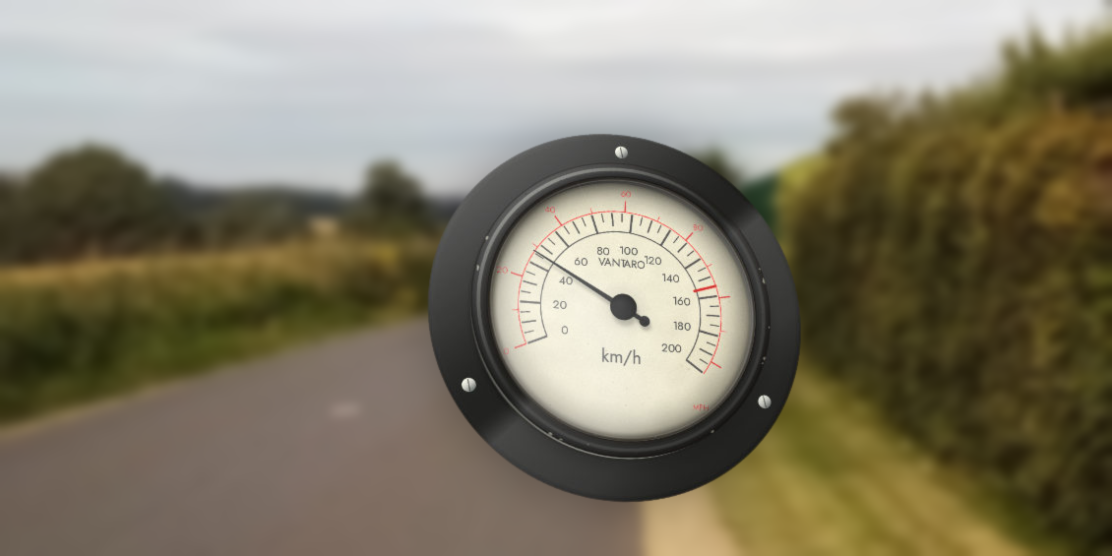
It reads 45 km/h
